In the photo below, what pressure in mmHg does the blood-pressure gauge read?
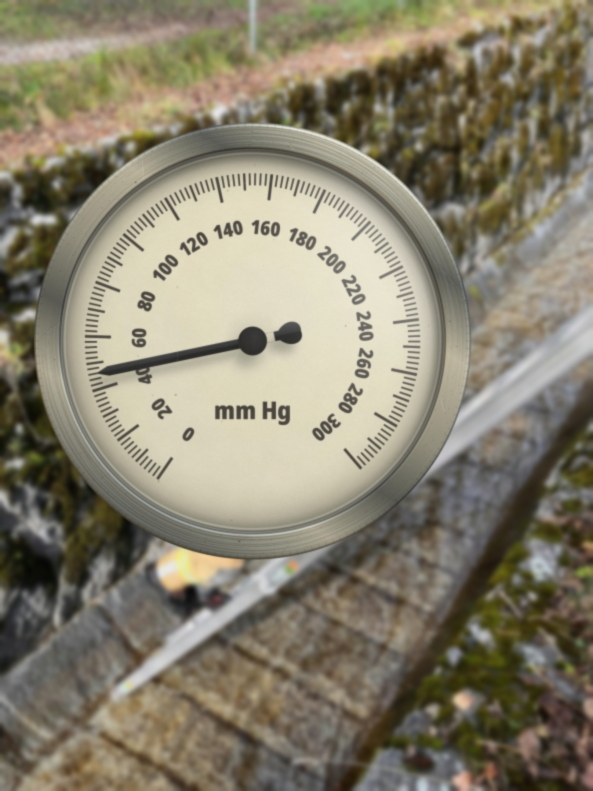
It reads 46 mmHg
